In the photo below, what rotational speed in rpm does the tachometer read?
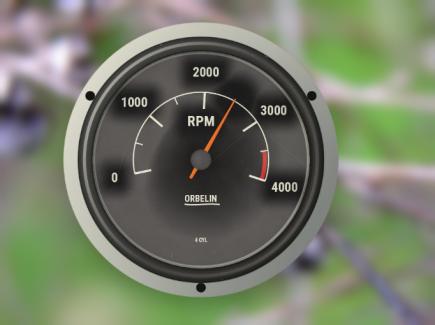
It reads 2500 rpm
